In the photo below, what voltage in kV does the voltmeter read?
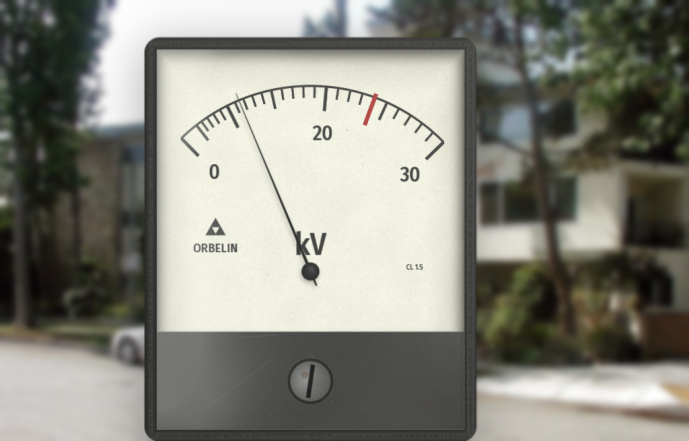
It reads 11.5 kV
